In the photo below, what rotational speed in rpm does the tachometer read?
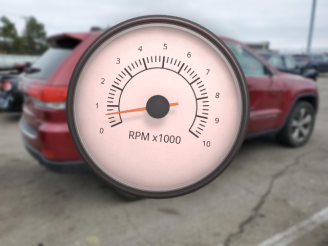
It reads 600 rpm
